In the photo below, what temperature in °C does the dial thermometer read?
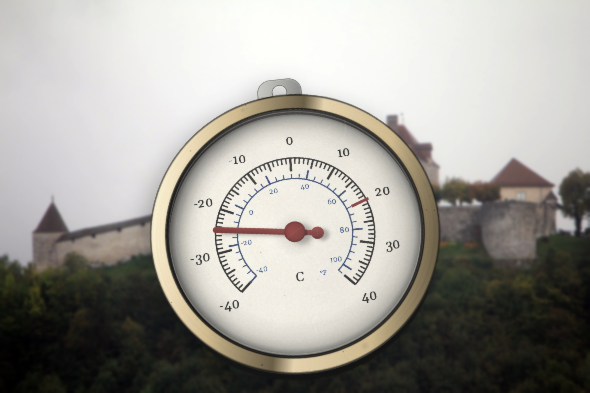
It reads -25 °C
